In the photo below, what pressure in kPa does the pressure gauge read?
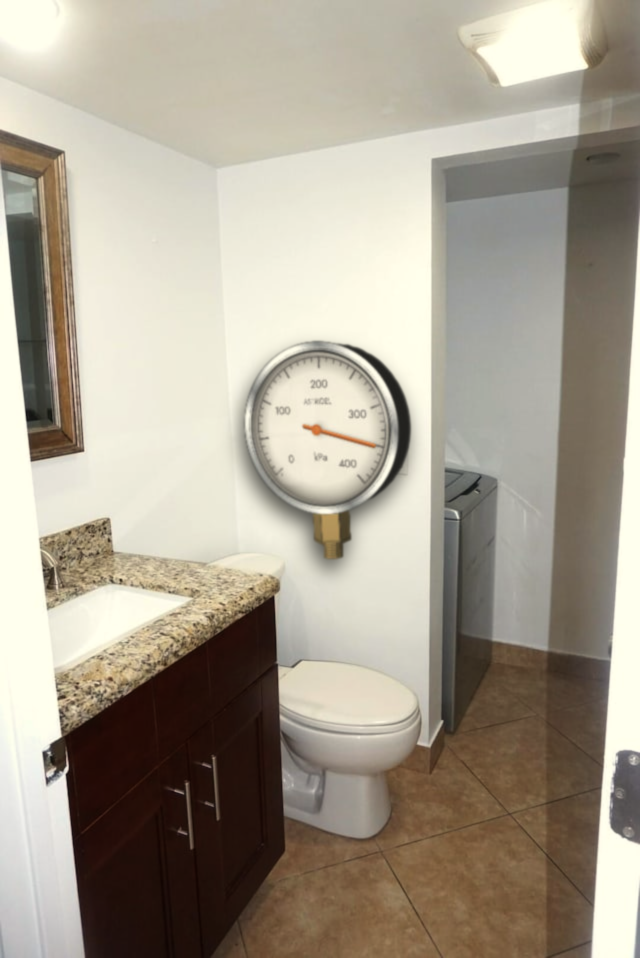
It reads 350 kPa
